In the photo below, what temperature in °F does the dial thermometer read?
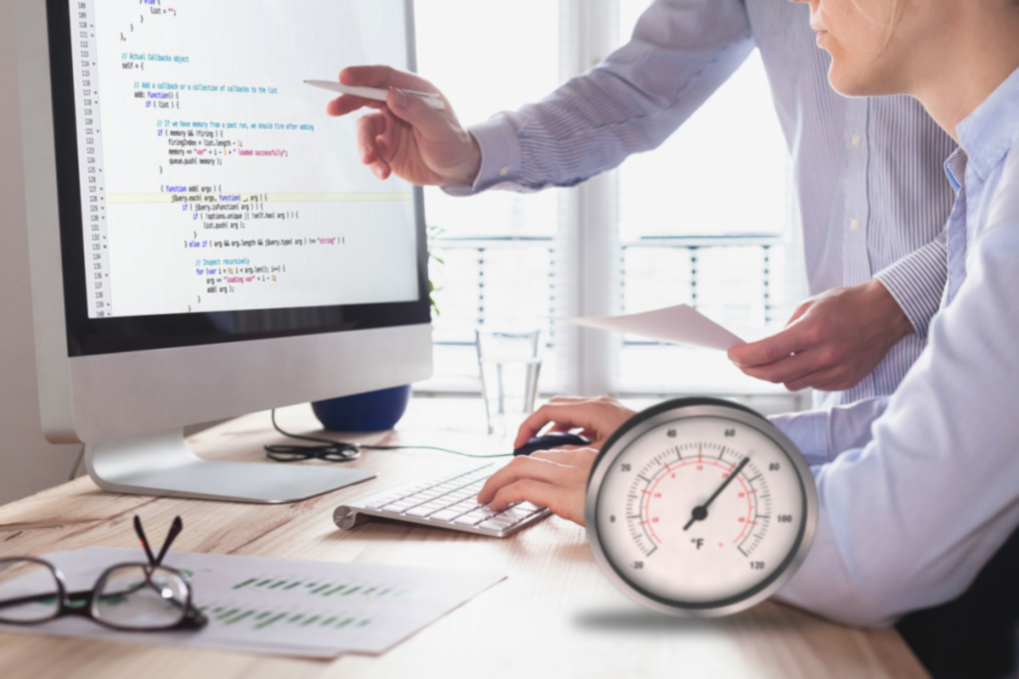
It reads 70 °F
